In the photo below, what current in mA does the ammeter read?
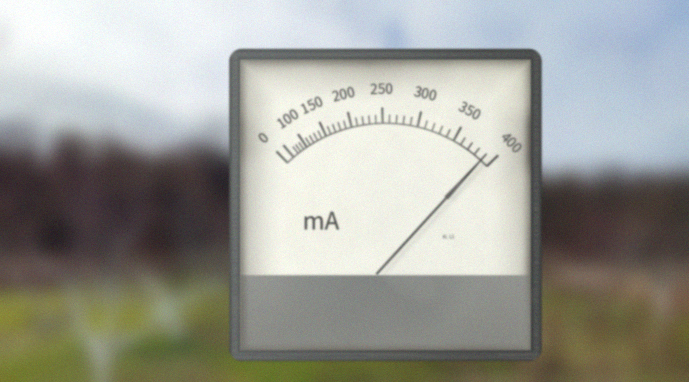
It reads 390 mA
